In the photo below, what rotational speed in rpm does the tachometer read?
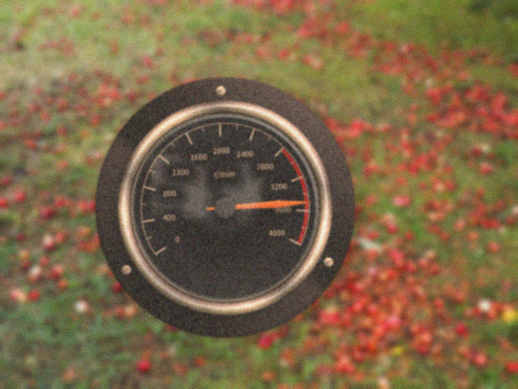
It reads 3500 rpm
